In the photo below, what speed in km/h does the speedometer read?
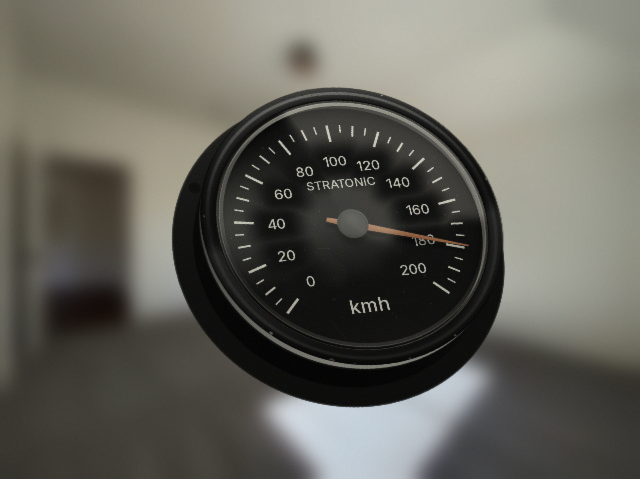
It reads 180 km/h
